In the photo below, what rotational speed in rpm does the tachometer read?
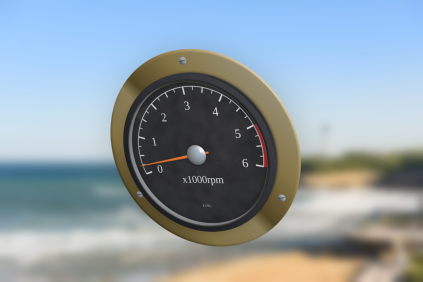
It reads 250 rpm
